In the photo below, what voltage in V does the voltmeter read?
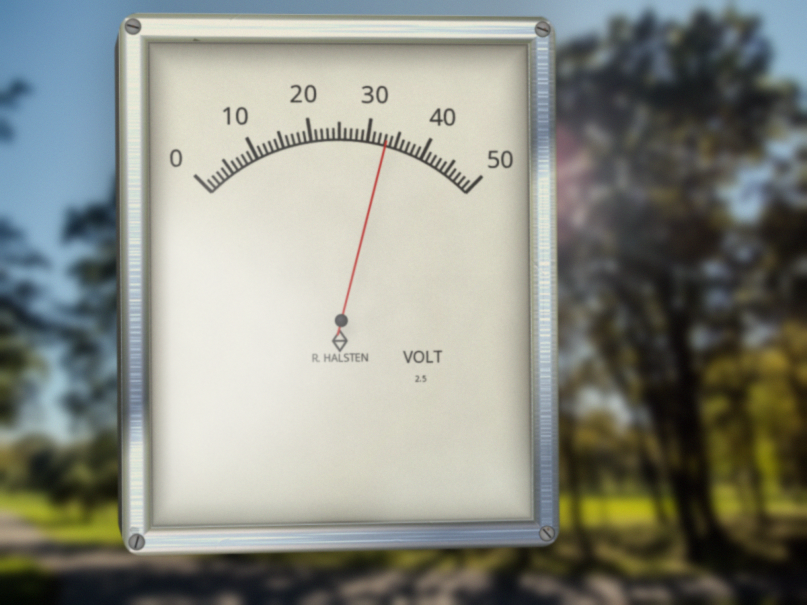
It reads 33 V
